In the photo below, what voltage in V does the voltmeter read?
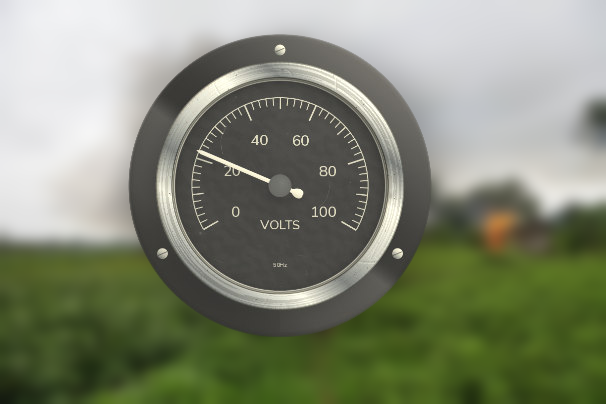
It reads 22 V
